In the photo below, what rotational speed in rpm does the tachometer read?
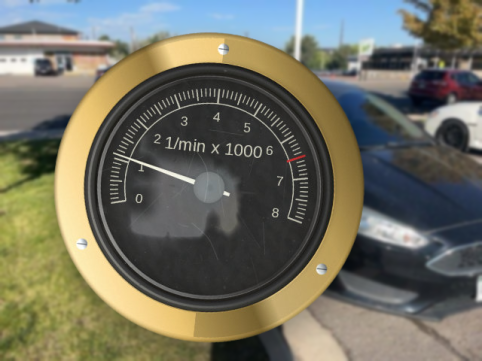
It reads 1100 rpm
